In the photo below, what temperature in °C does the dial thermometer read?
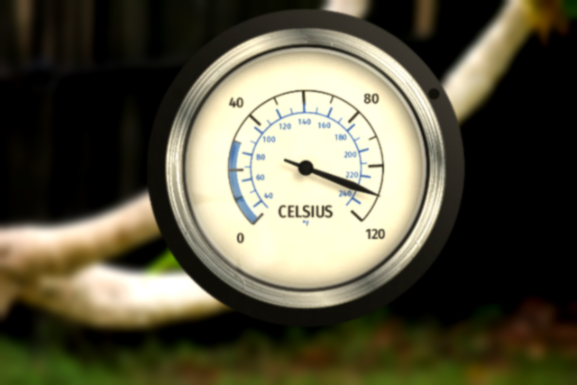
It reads 110 °C
